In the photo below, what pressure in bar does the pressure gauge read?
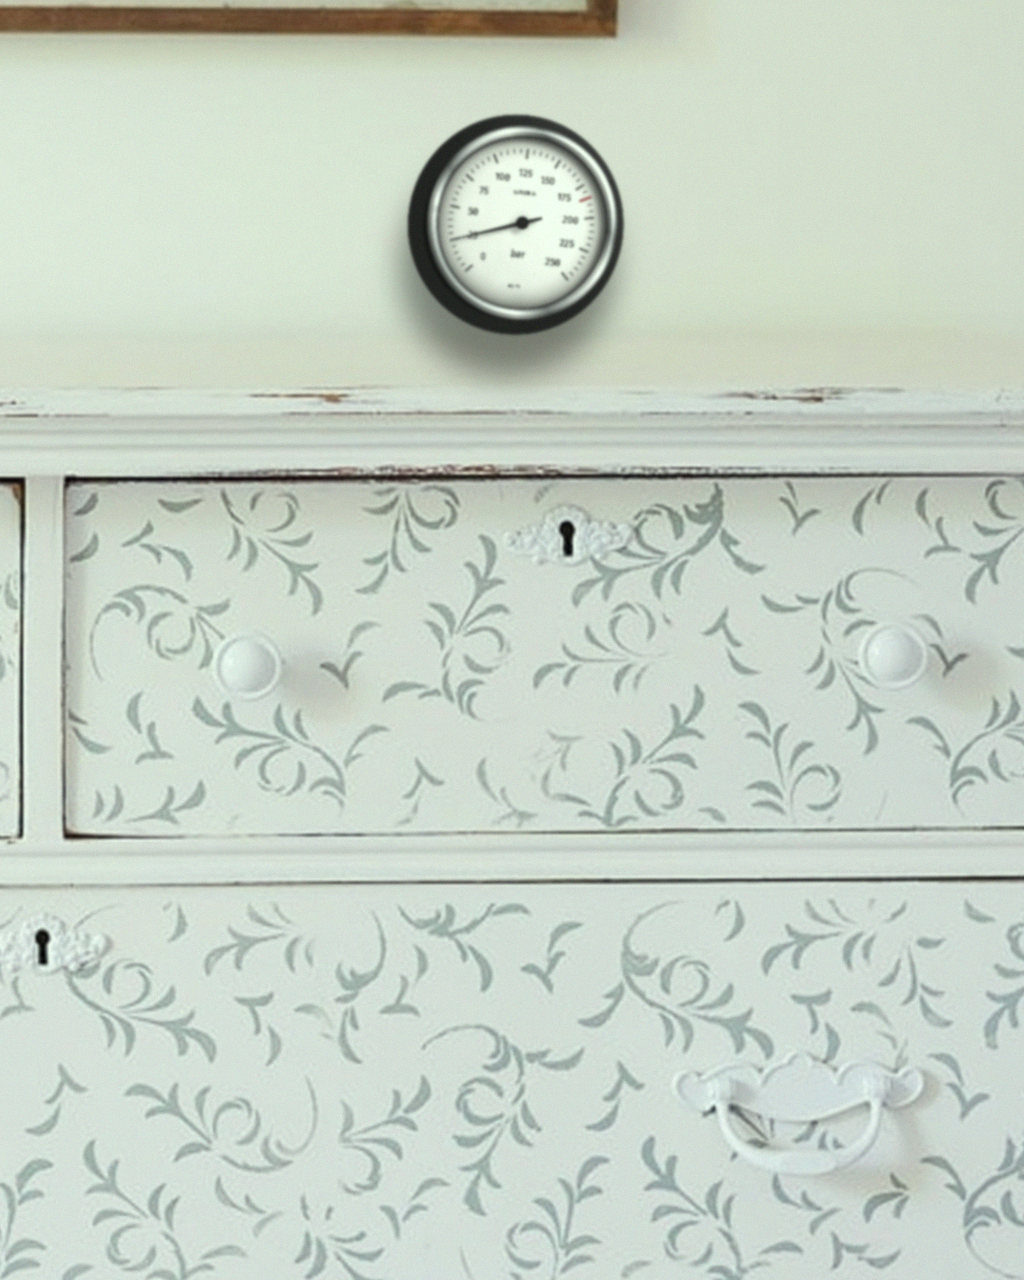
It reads 25 bar
